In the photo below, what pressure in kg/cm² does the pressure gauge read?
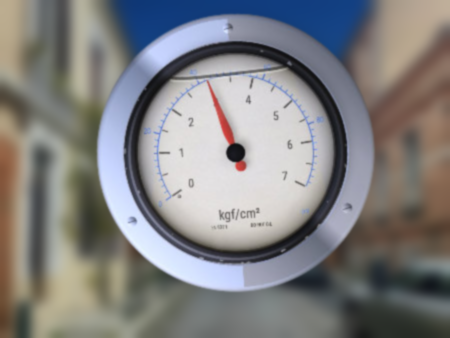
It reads 3 kg/cm²
